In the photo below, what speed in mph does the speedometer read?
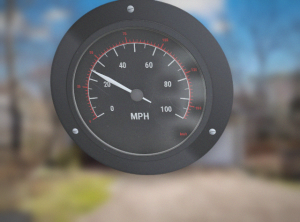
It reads 25 mph
